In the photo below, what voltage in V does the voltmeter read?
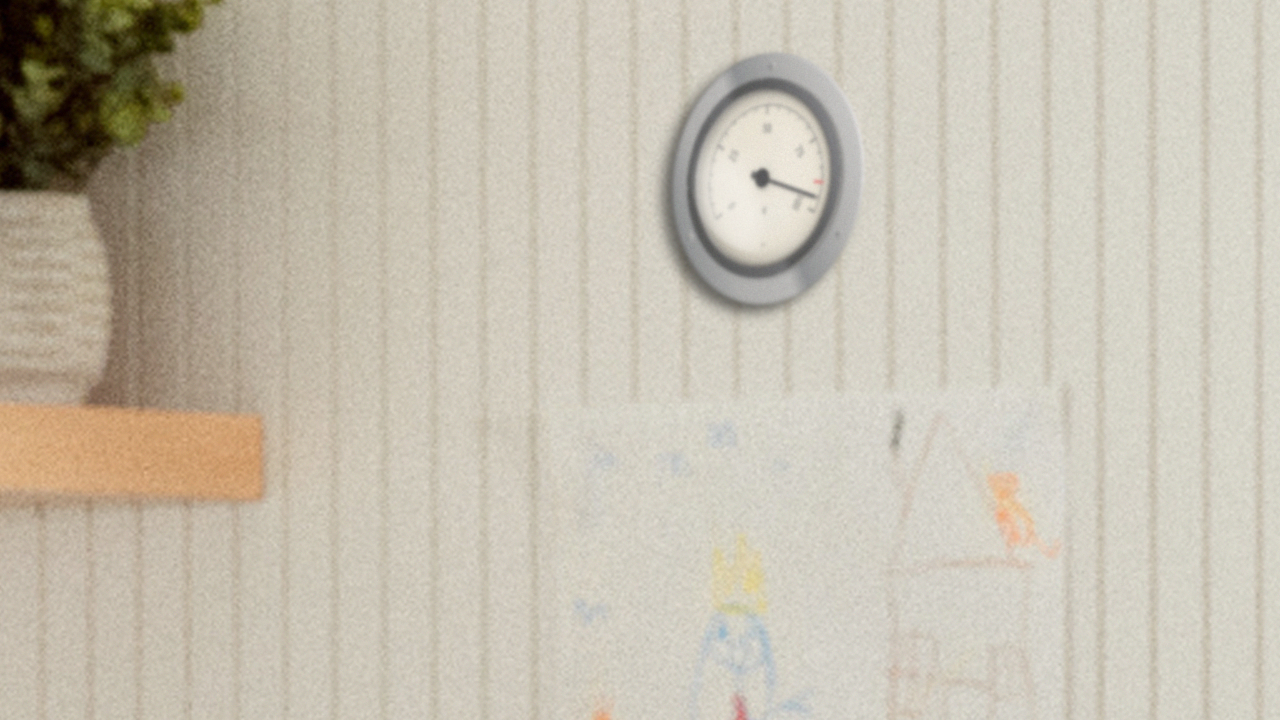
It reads 95 V
